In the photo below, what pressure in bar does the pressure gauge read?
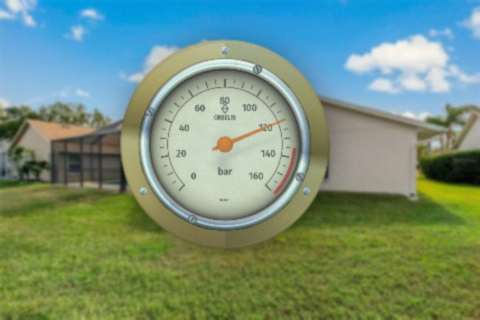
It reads 120 bar
